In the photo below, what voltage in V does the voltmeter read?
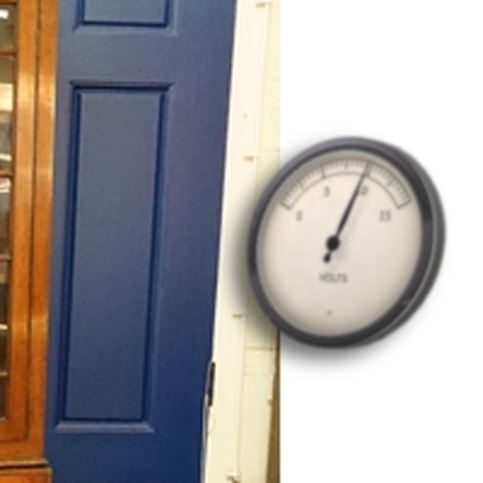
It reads 10 V
